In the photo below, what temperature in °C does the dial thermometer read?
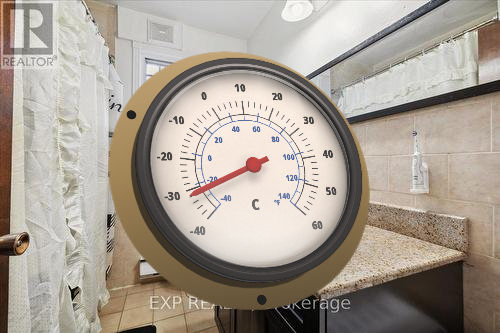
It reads -32 °C
